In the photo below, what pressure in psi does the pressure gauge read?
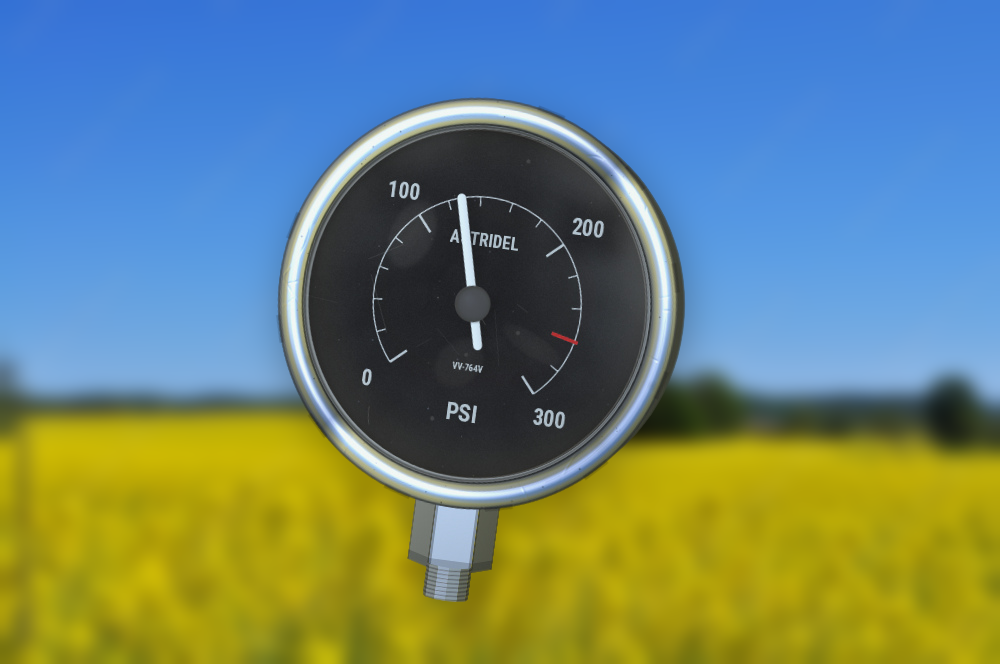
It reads 130 psi
